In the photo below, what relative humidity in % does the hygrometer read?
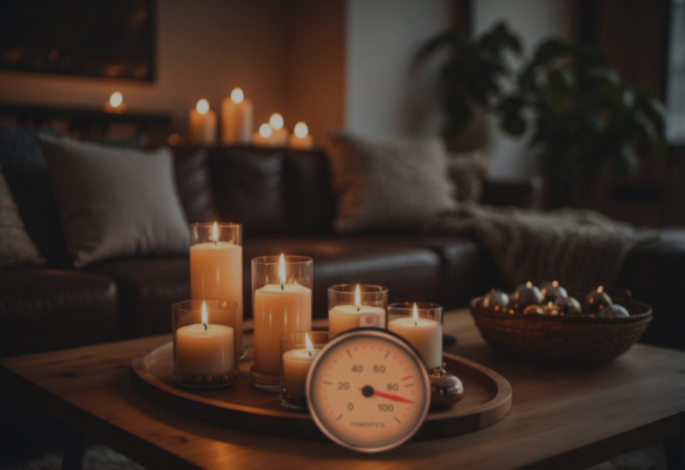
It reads 88 %
